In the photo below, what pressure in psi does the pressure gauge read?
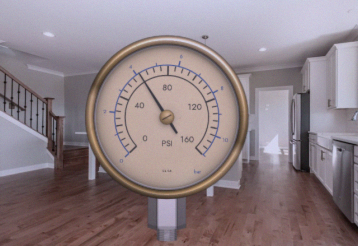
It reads 60 psi
